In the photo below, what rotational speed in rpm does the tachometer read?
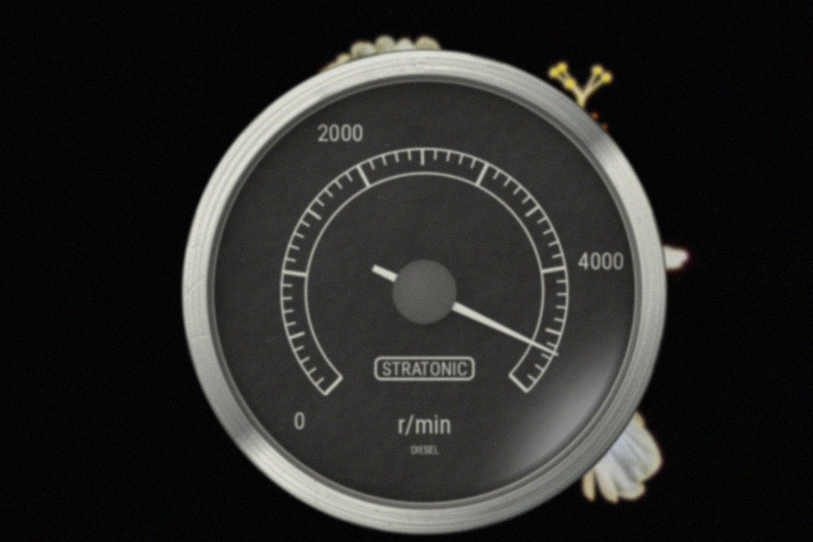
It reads 4650 rpm
